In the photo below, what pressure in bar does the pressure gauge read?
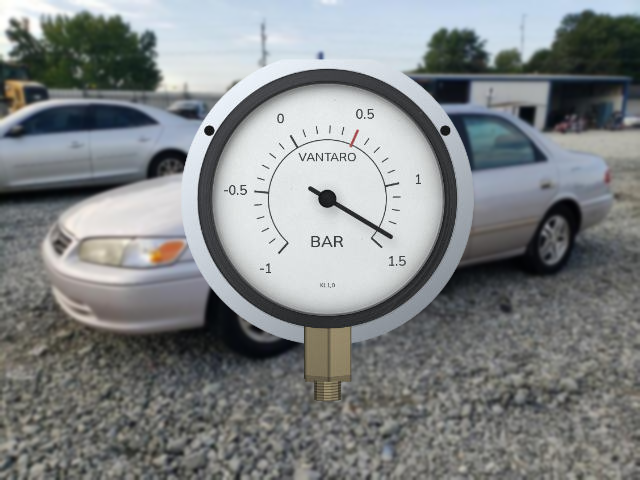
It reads 1.4 bar
